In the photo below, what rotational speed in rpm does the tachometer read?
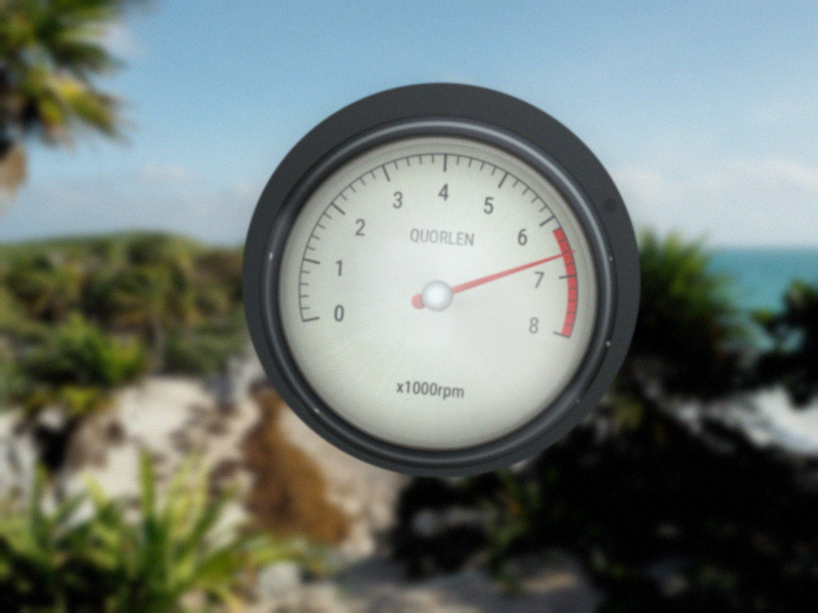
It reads 6600 rpm
